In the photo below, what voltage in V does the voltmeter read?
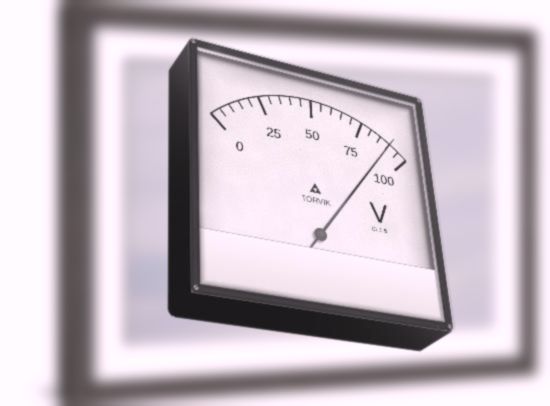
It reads 90 V
